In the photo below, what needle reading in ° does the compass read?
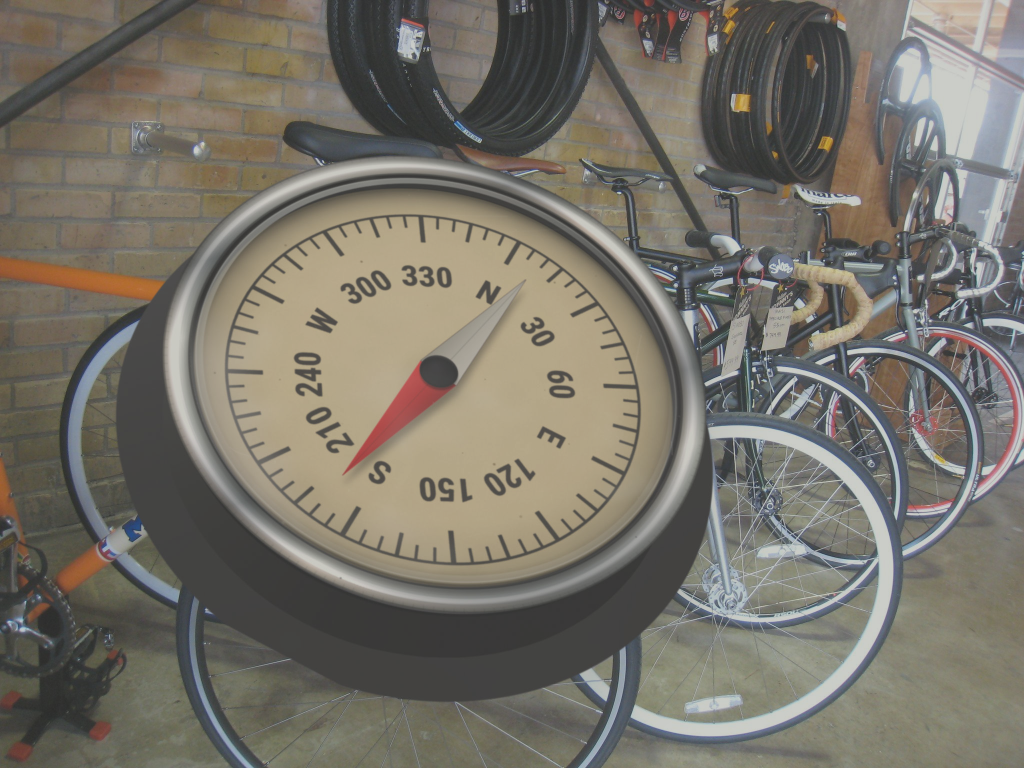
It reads 190 °
